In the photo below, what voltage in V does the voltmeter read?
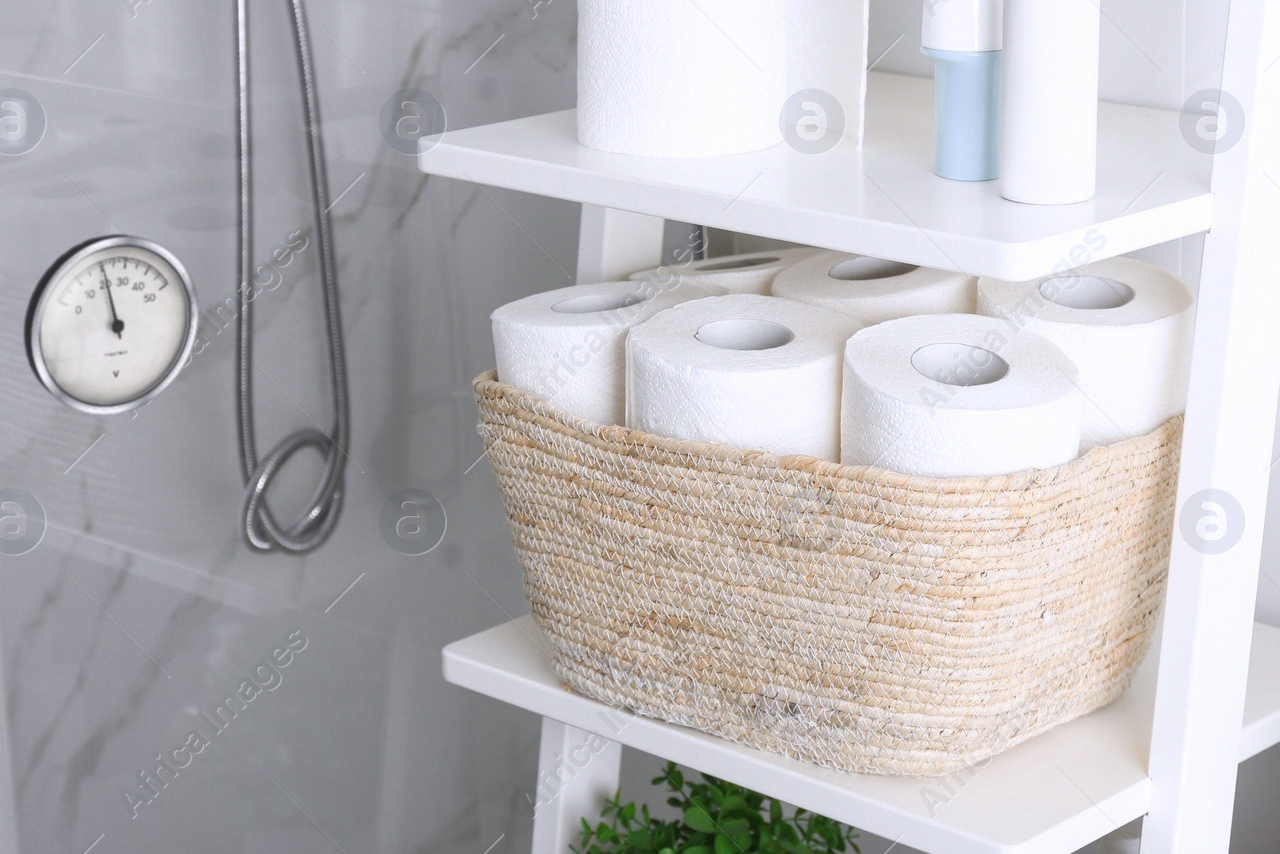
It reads 20 V
